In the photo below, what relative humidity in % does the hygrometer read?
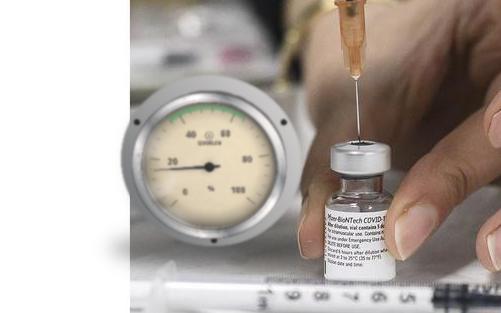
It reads 16 %
